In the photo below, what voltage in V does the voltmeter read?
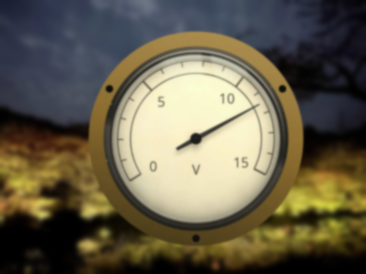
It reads 11.5 V
